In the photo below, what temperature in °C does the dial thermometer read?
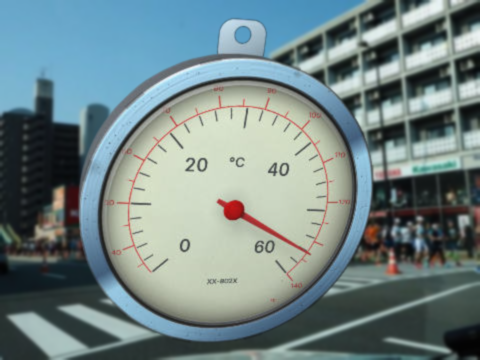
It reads 56 °C
